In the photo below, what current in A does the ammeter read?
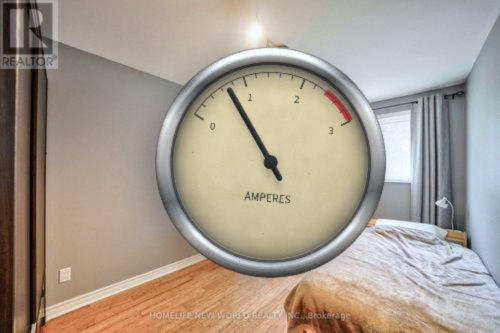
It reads 0.7 A
